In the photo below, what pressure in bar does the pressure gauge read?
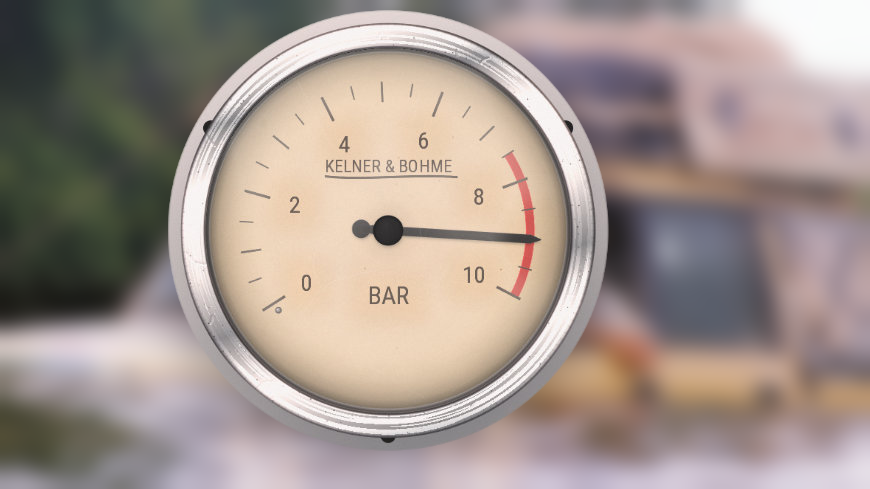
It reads 9 bar
